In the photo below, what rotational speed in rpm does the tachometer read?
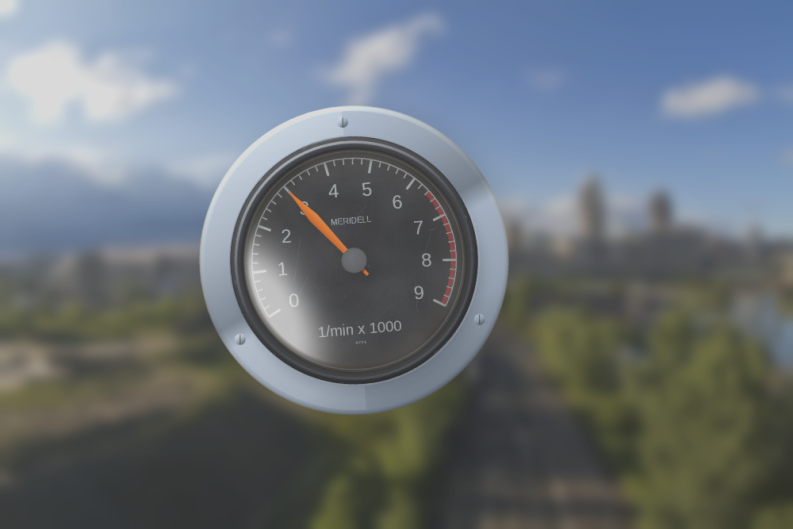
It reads 3000 rpm
